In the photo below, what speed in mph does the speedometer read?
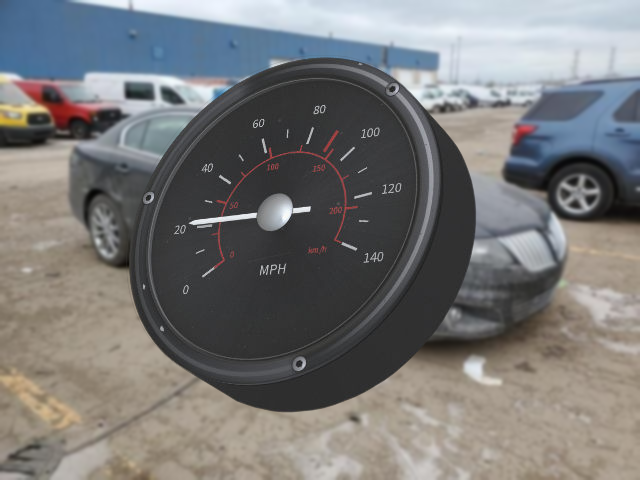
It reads 20 mph
